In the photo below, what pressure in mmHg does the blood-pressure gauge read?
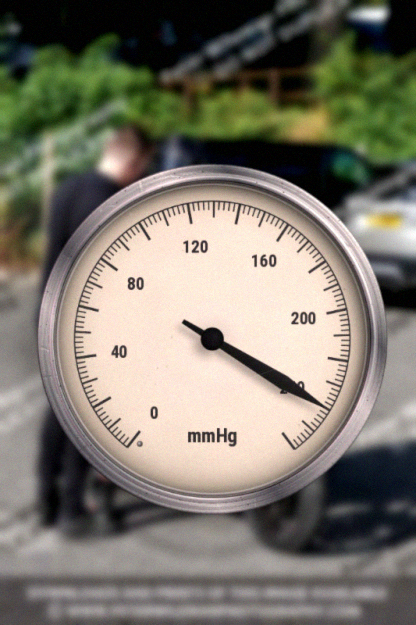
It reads 240 mmHg
